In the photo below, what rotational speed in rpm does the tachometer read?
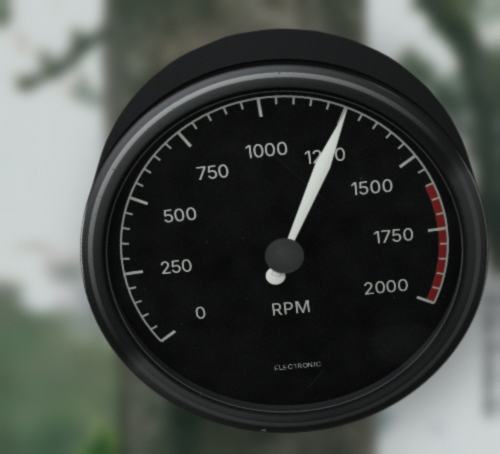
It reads 1250 rpm
